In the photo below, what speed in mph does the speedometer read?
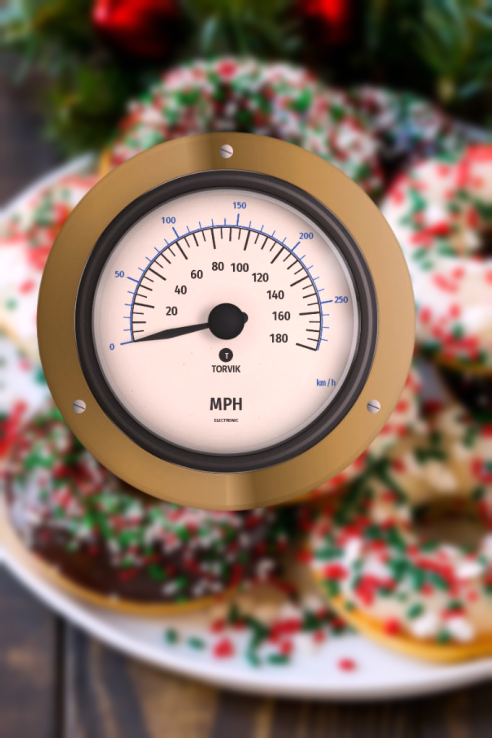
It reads 0 mph
